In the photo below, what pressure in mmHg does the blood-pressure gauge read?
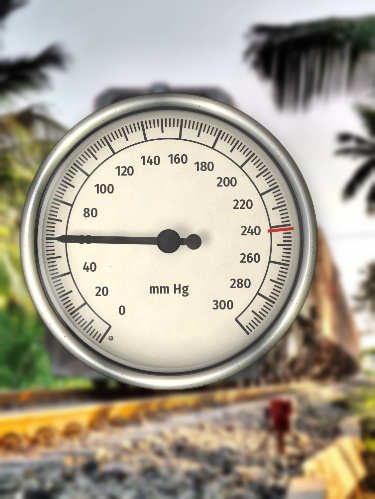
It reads 60 mmHg
